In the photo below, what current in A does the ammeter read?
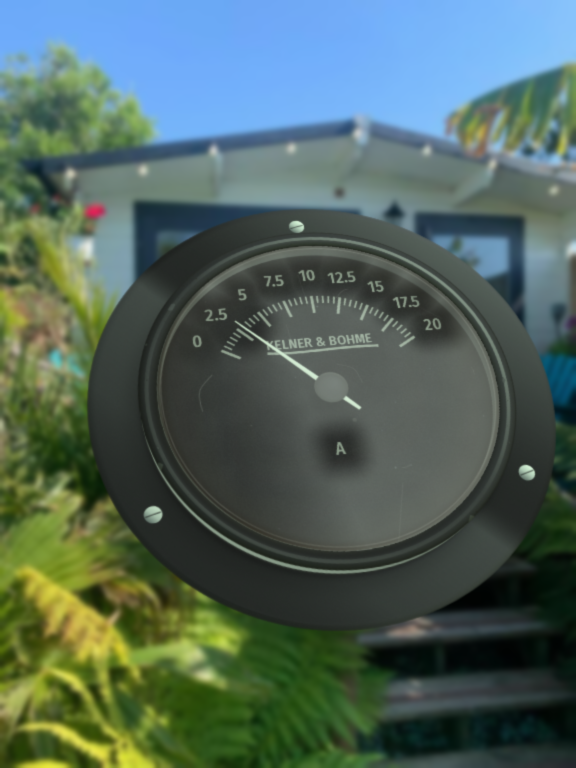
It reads 2.5 A
